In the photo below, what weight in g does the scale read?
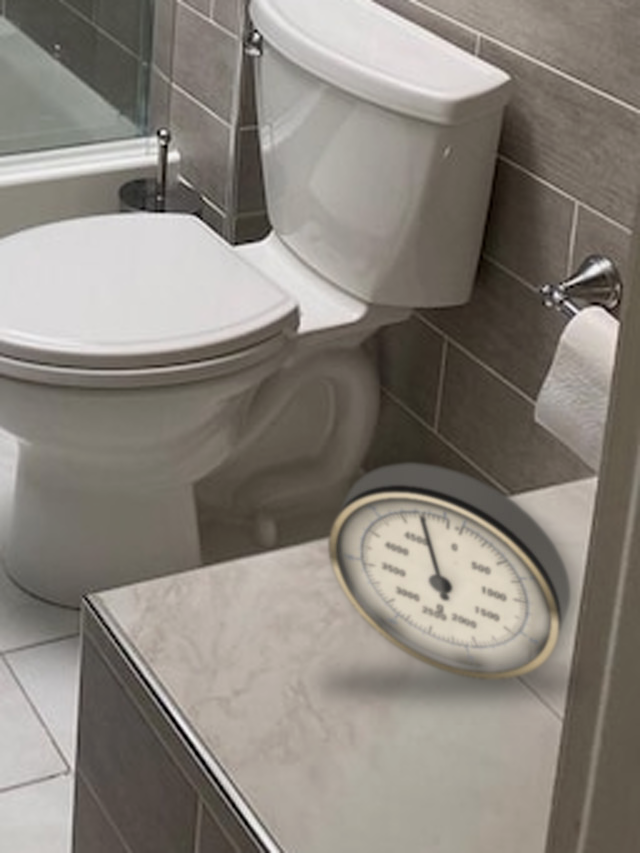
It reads 4750 g
